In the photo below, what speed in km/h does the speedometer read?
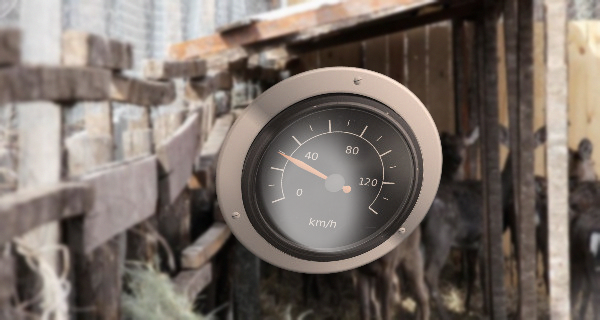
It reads 30 km/h
